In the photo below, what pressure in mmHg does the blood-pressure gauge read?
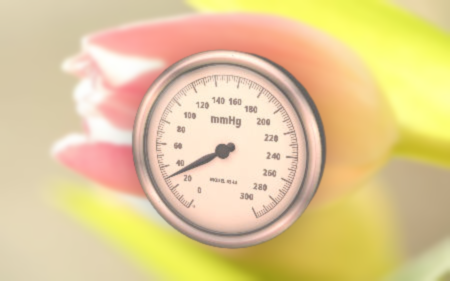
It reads 30 mmHg
